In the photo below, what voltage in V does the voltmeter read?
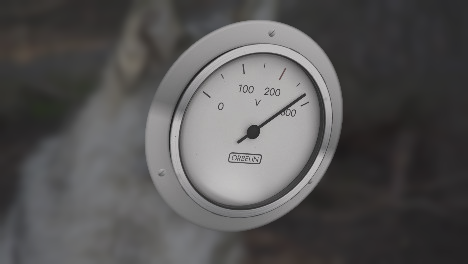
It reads 275 V
